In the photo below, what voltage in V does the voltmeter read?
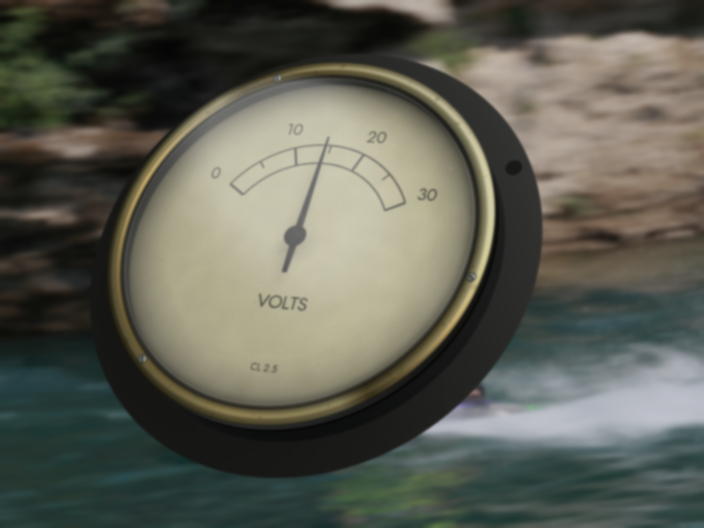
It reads 15 V
